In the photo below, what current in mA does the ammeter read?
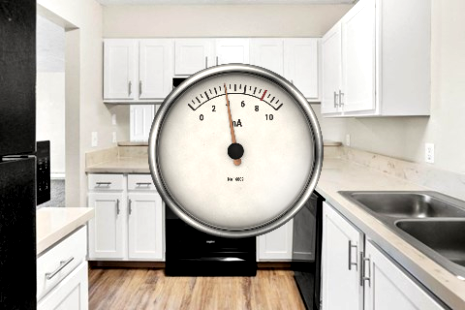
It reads 4 mA
